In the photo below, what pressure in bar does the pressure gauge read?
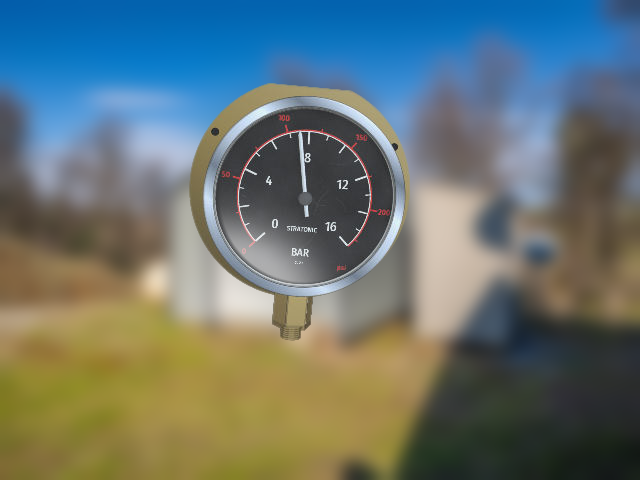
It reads 7.5 bar
